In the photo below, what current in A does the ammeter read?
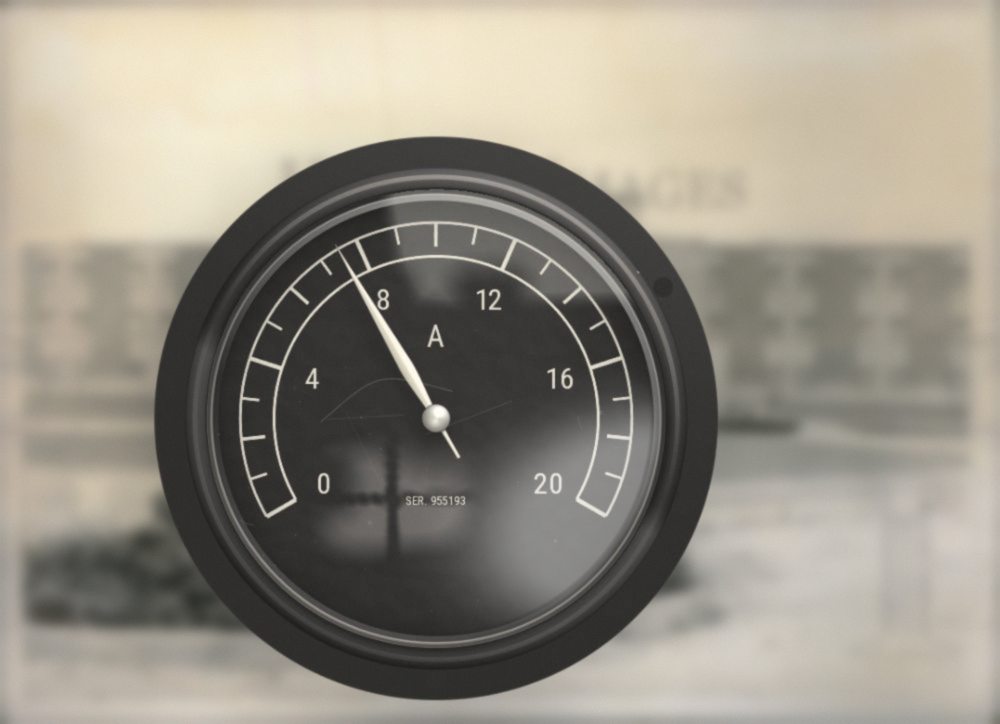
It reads 7.5 A
